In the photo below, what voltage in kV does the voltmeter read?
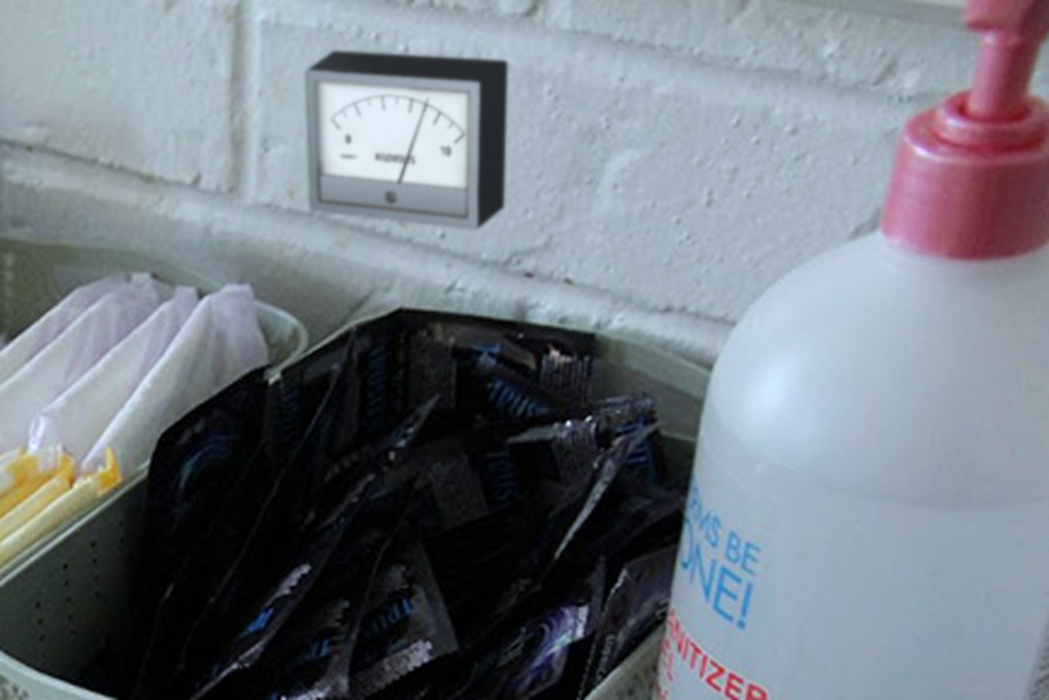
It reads 7 kV
